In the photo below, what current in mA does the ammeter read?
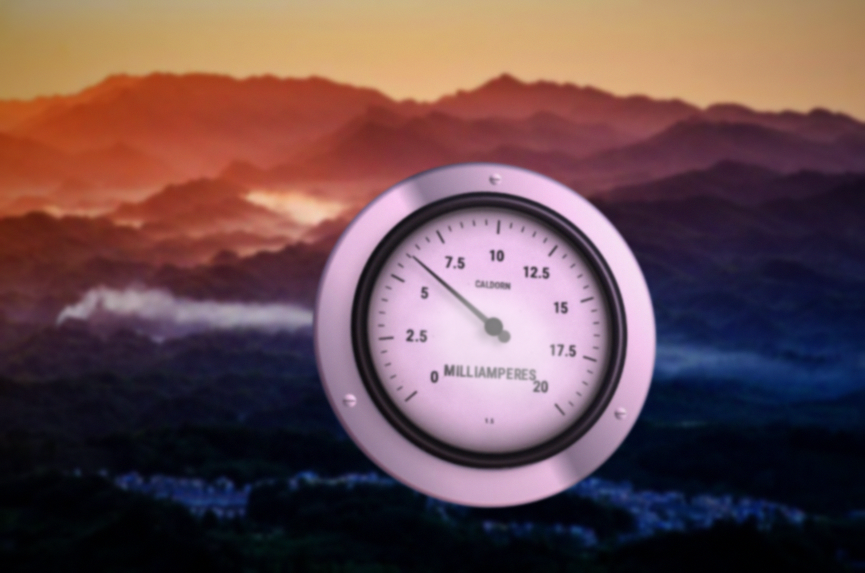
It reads 6 mA
